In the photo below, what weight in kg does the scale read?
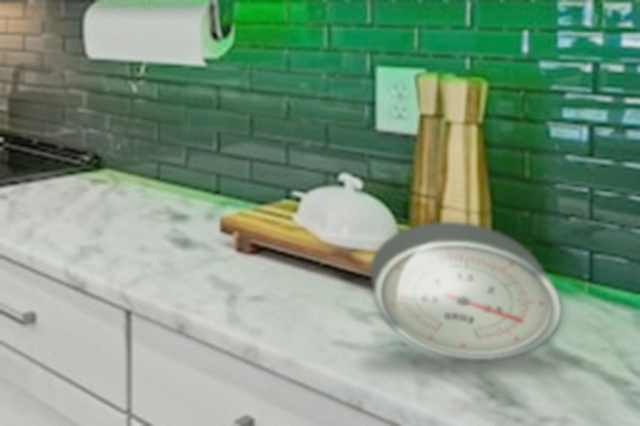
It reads 2.5 kg
